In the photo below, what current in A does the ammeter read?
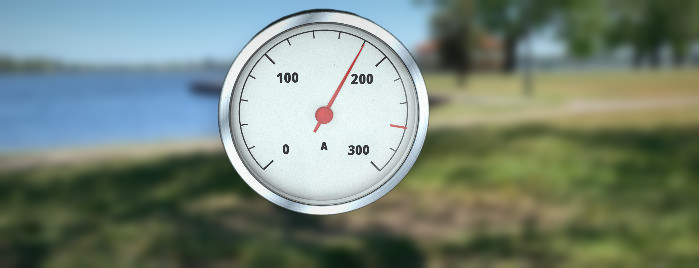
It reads 180 A
